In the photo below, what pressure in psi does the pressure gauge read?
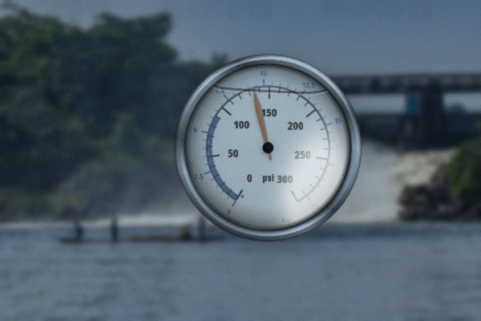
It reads 135 psi
